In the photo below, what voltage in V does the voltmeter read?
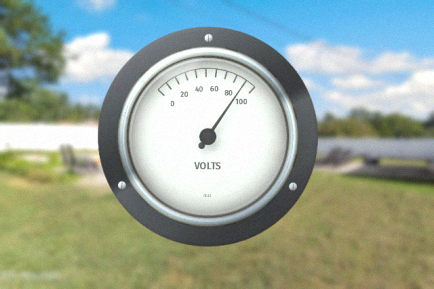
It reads 90 V
